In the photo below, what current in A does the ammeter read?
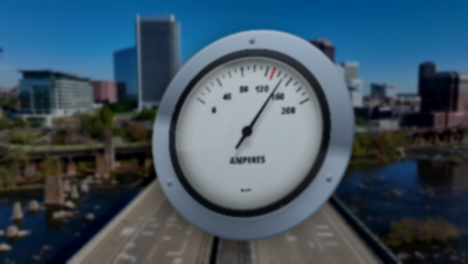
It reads 150 A
